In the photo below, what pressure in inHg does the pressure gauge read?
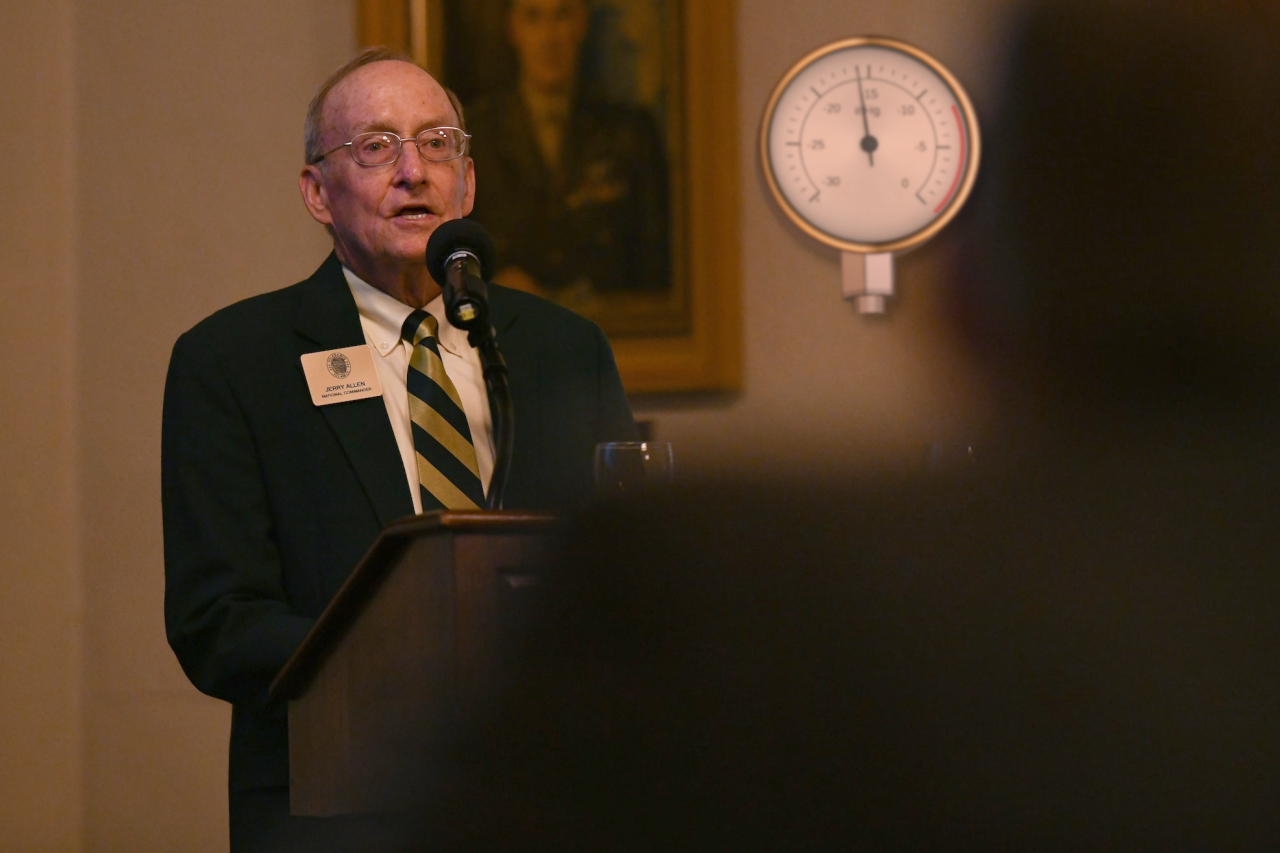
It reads -16 inHg
